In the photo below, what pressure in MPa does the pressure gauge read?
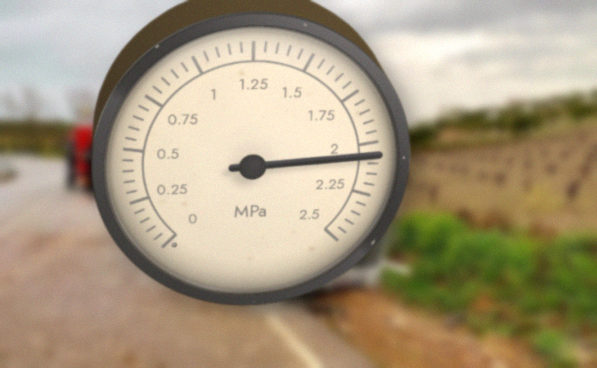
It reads 2.05 MPa
